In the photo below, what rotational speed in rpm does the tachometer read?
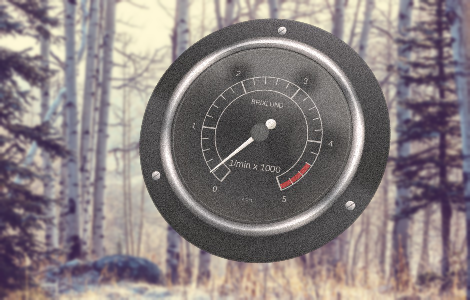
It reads 200 rpm
